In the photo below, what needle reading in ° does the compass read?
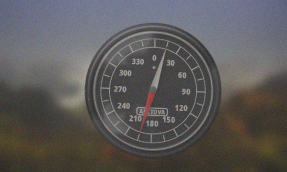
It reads 195 °
